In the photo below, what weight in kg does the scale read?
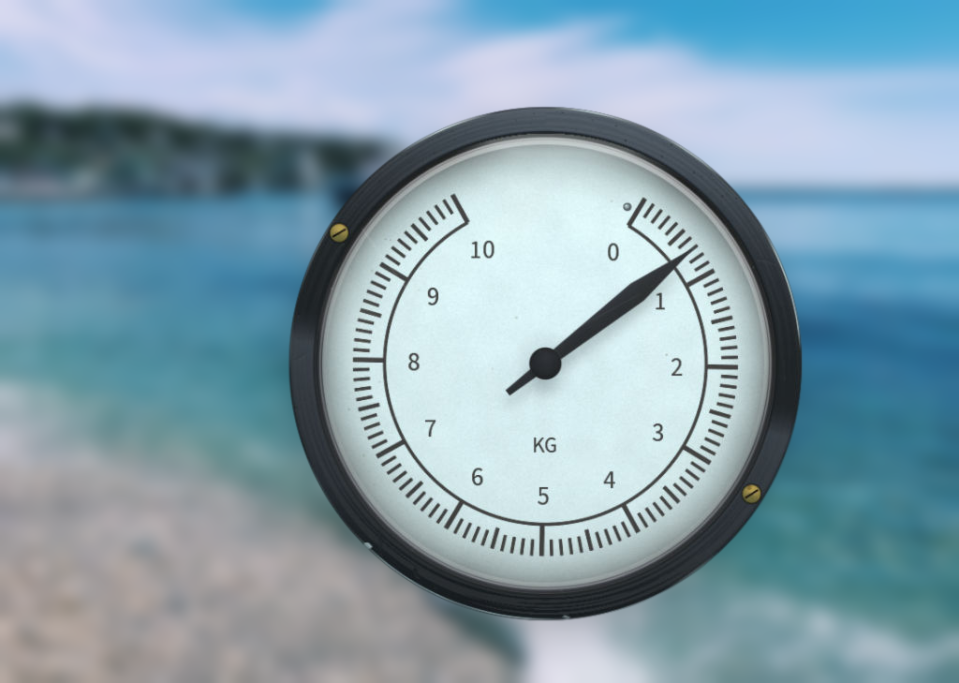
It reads 0.7 kg
